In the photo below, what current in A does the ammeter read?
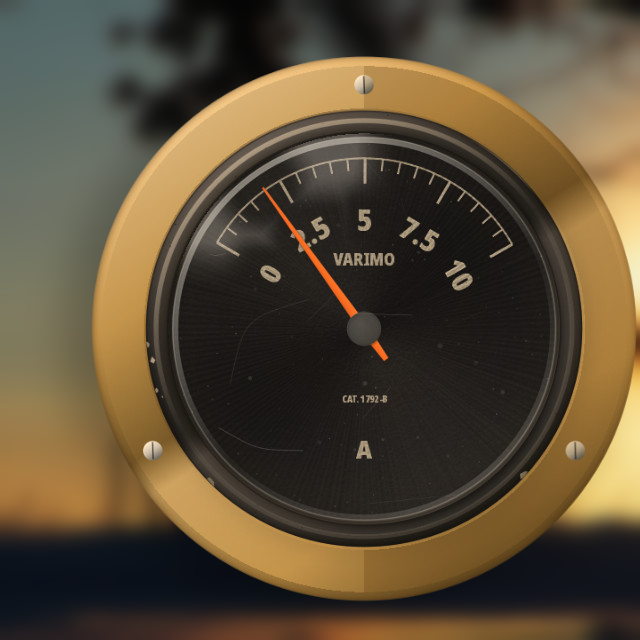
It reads 2 A
